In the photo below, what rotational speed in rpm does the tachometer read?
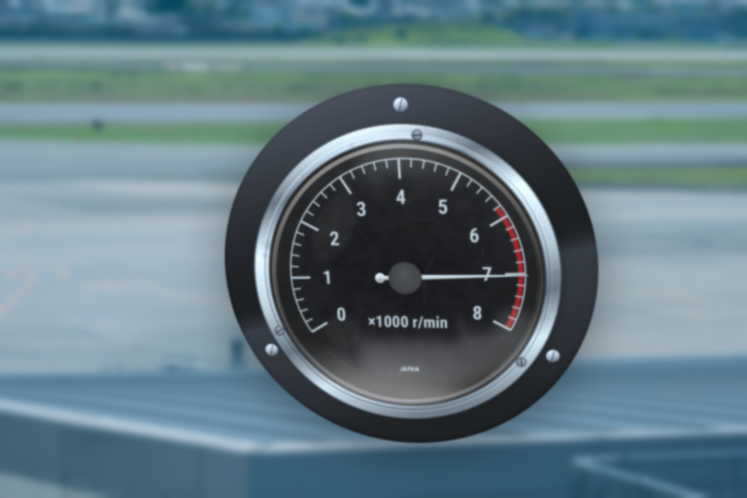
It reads 7000 rpm
